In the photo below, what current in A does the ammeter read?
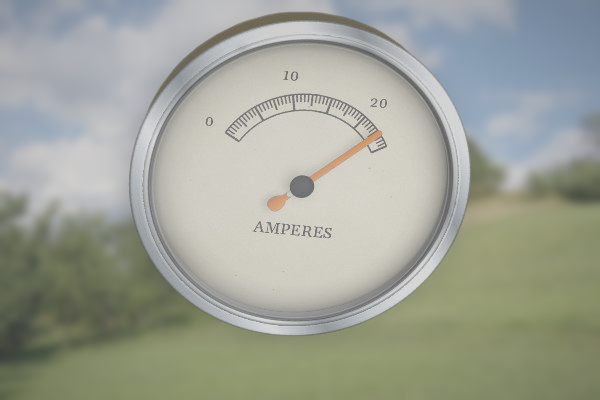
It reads 22.5 A
